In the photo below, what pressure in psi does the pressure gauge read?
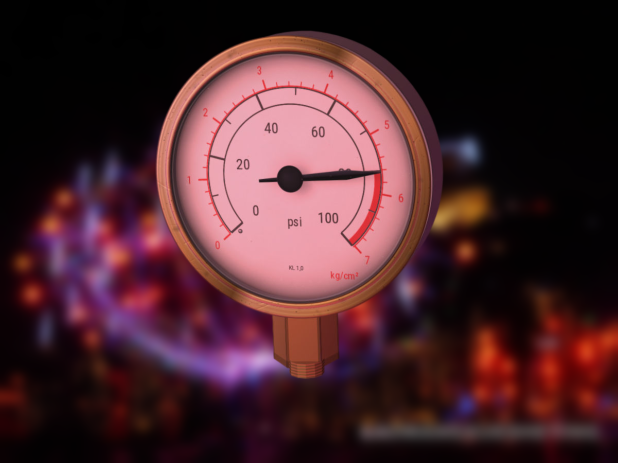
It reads 80 psi
